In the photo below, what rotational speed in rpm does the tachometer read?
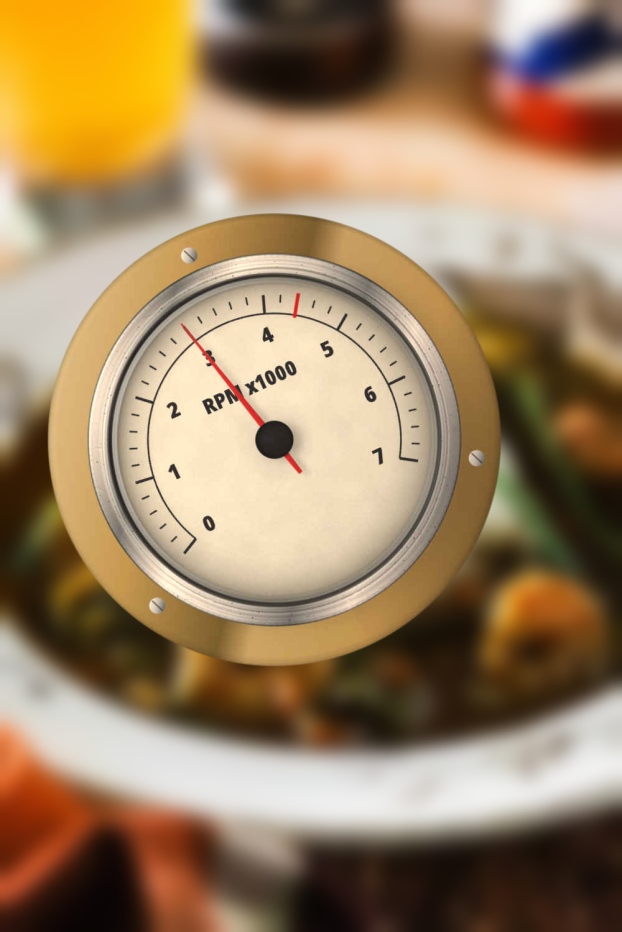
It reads 3000 rpm
